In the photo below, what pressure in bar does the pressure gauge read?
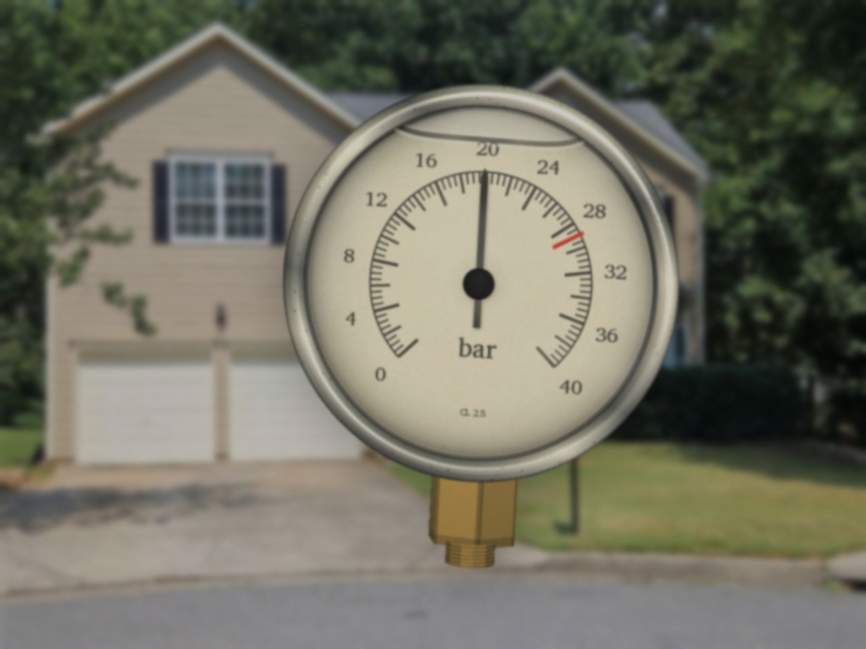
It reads 20 bar
